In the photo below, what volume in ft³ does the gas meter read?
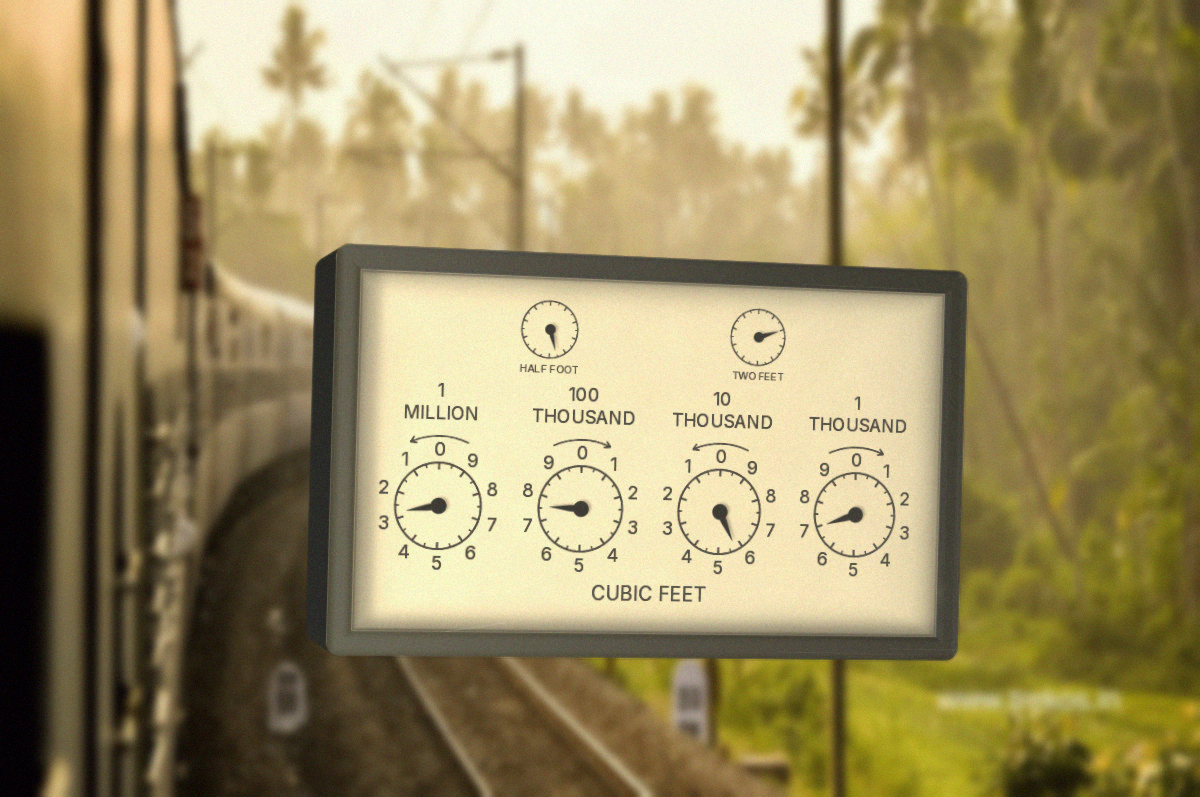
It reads 275700 ft³
